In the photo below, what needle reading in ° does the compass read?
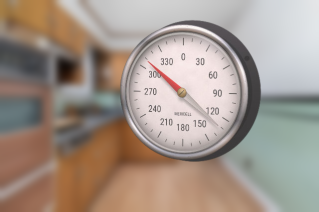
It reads 310 °
